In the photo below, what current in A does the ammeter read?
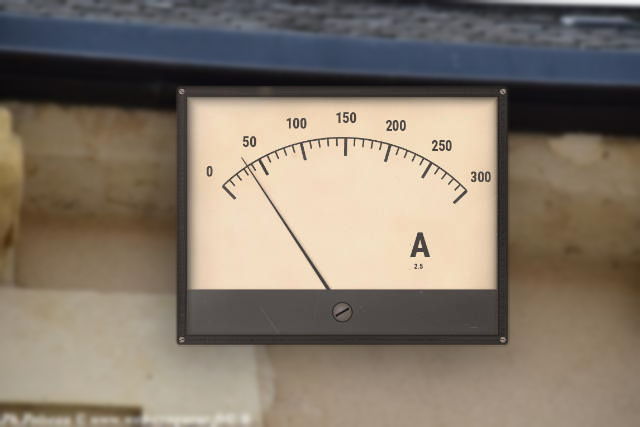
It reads 35 A
